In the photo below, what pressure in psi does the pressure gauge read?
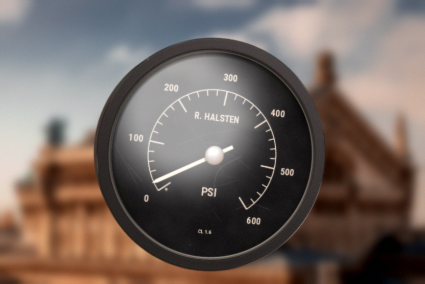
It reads 20 psi
